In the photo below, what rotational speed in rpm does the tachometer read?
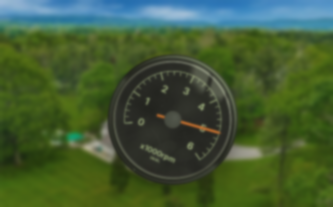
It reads 5000 rpm
